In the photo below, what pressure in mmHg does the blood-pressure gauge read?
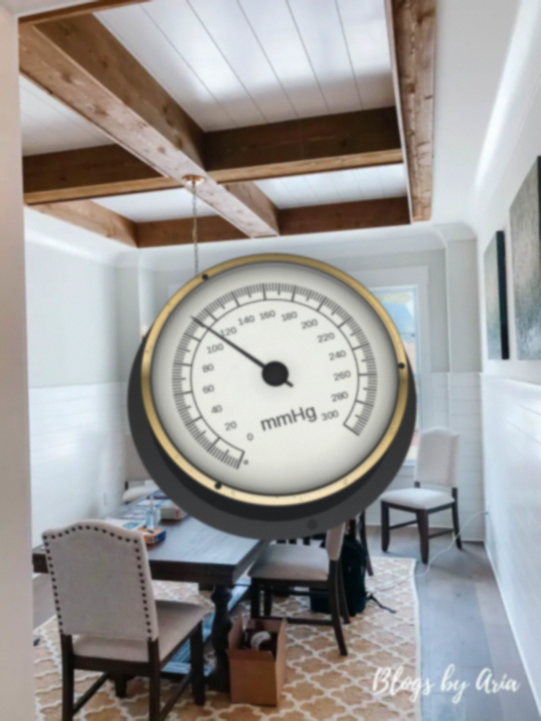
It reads 110 mmHg
